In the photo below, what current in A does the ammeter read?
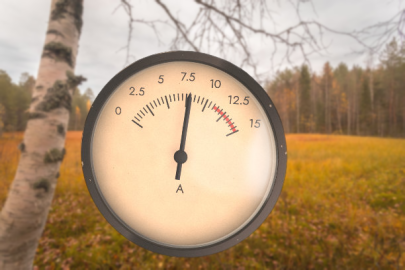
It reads 8 A
